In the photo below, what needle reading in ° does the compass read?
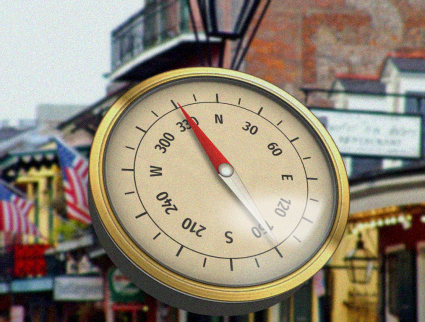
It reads 330 °
